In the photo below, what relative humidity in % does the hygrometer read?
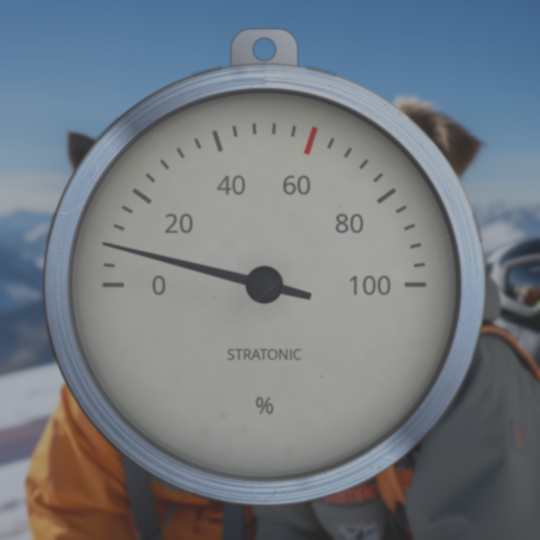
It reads 8 %
